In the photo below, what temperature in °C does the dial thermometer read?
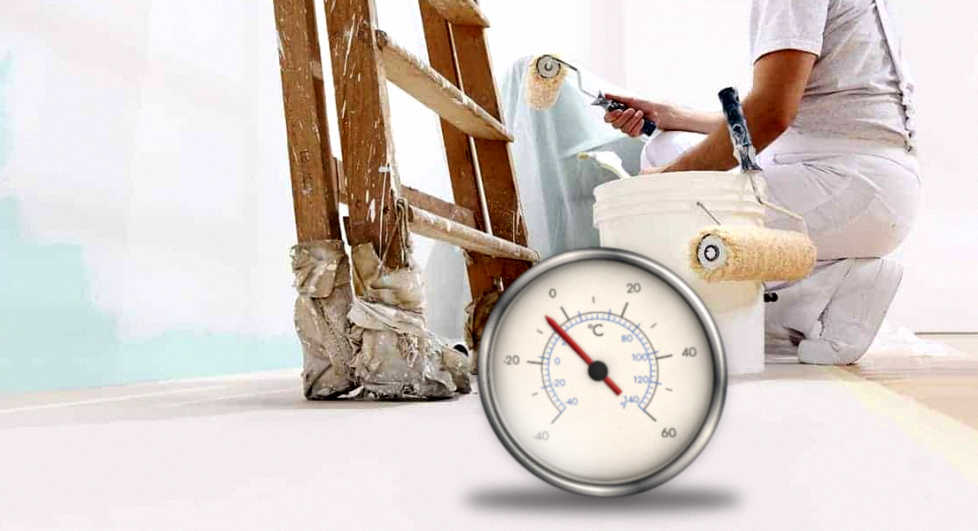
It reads -5 °C
